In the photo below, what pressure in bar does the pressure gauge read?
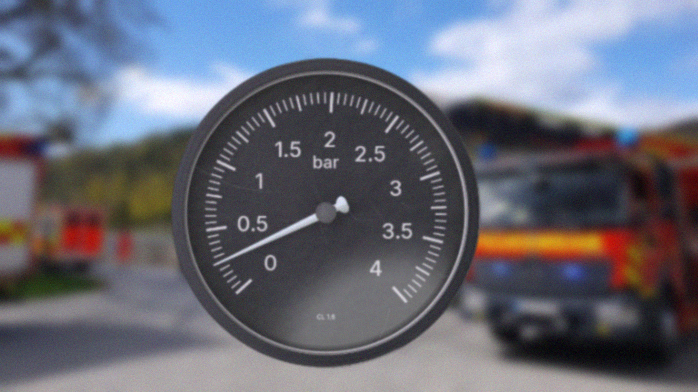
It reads 0.25 bar
